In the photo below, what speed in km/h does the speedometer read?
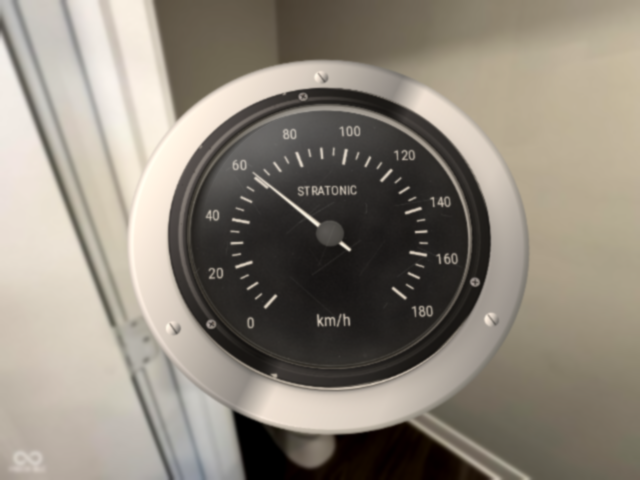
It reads 60 km/h
